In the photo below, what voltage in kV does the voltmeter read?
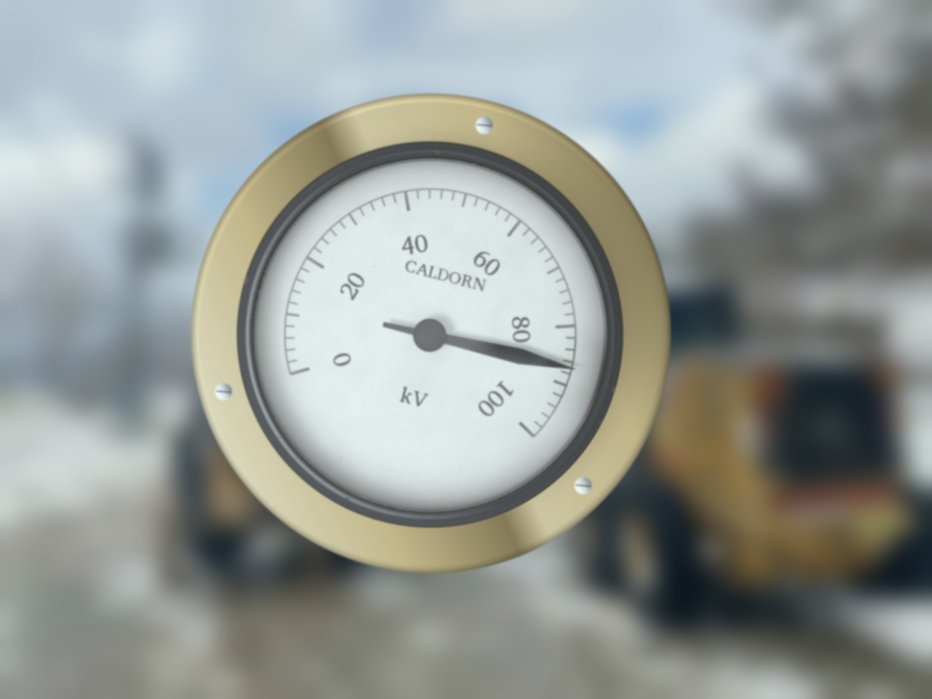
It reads 87 kV
